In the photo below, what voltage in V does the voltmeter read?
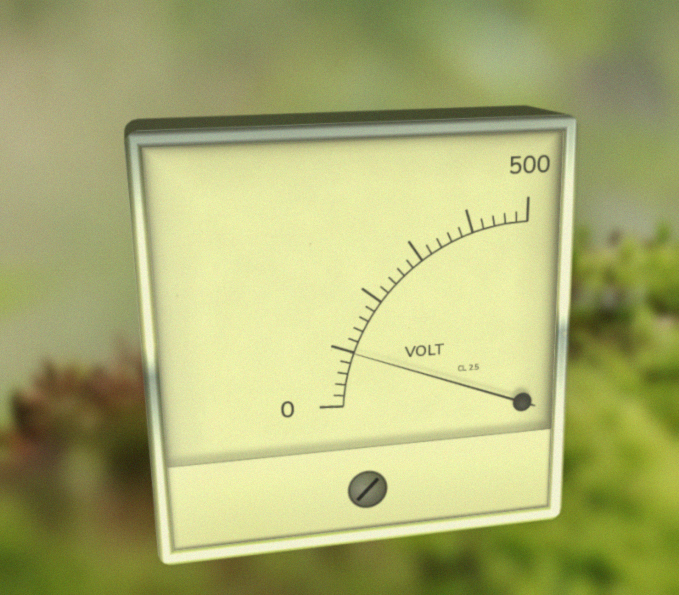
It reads 100 V
